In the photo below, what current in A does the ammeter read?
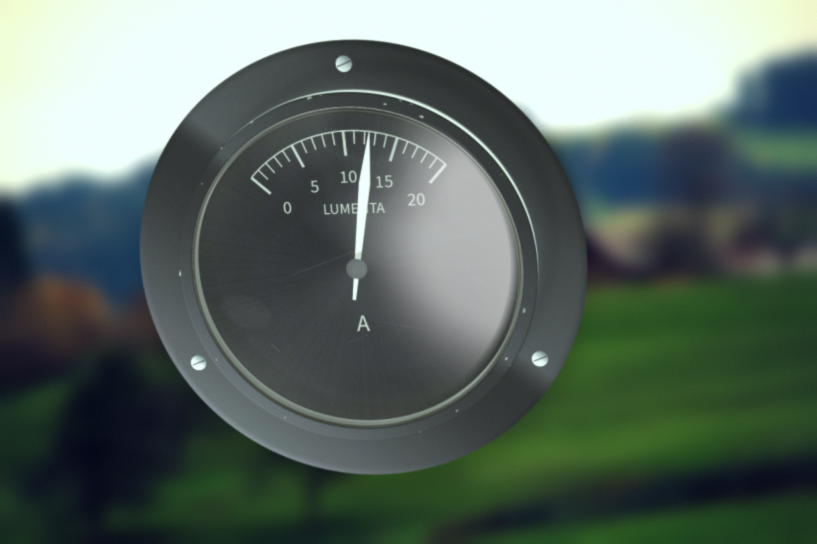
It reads 12.5 A
